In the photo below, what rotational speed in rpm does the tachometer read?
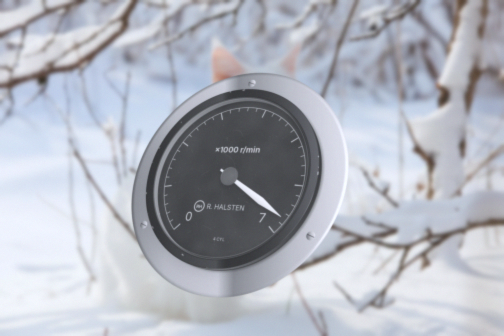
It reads 6700 rpm
